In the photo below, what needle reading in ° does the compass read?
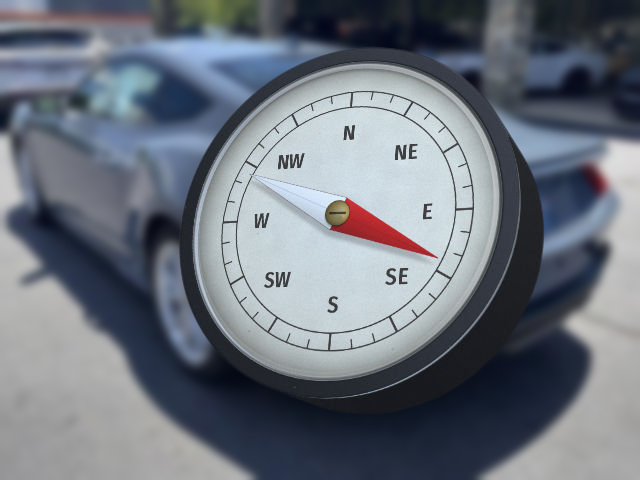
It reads 115 °
